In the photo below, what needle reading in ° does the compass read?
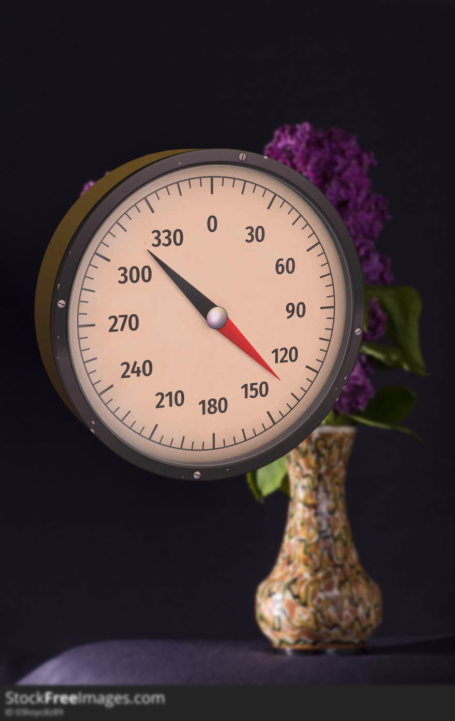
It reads 135 °
